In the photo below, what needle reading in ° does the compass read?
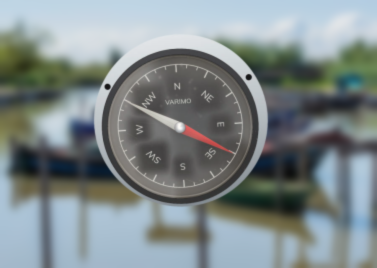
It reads 120 °
